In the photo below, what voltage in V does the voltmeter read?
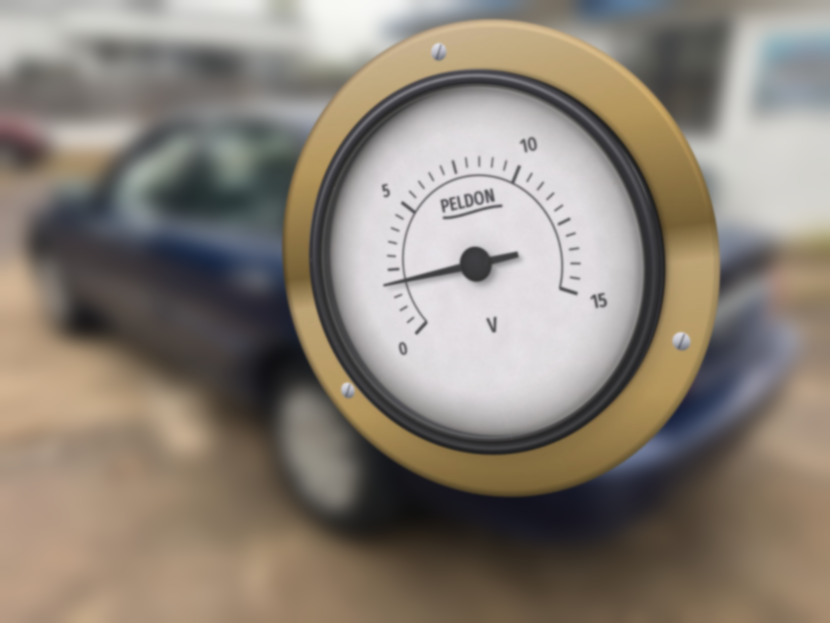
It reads 2 V
